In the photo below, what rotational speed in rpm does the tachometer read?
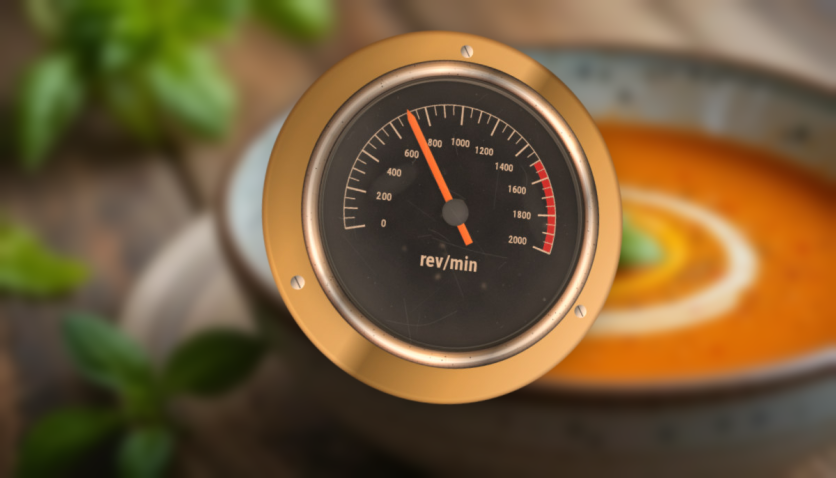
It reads 700 rpm
